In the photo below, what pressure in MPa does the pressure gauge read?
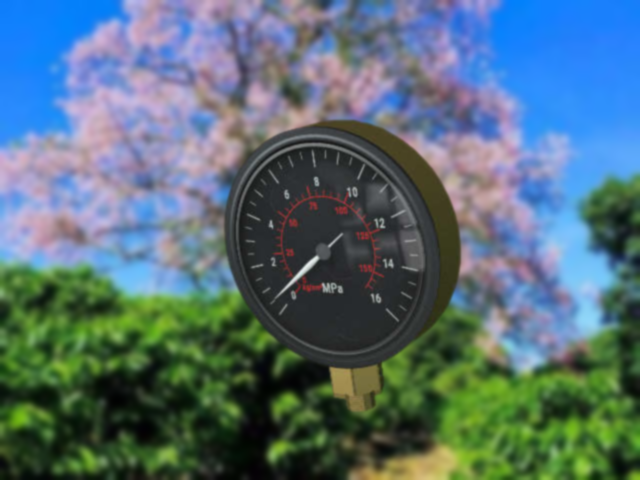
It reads 0.5 MPa
